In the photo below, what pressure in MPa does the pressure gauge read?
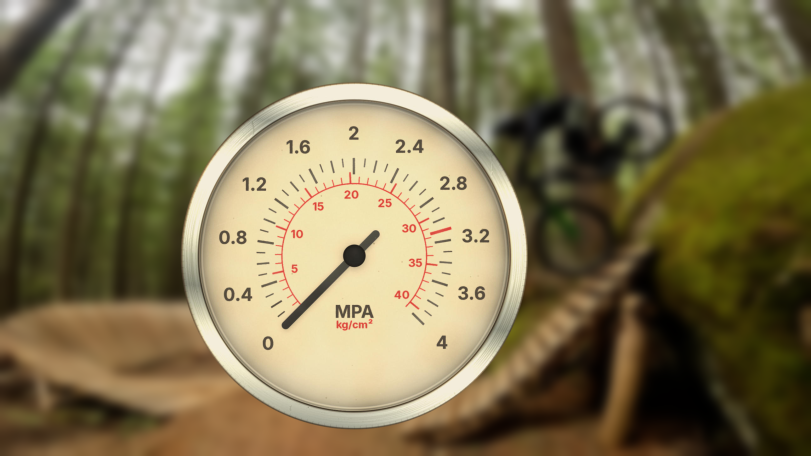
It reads 0 MPa
